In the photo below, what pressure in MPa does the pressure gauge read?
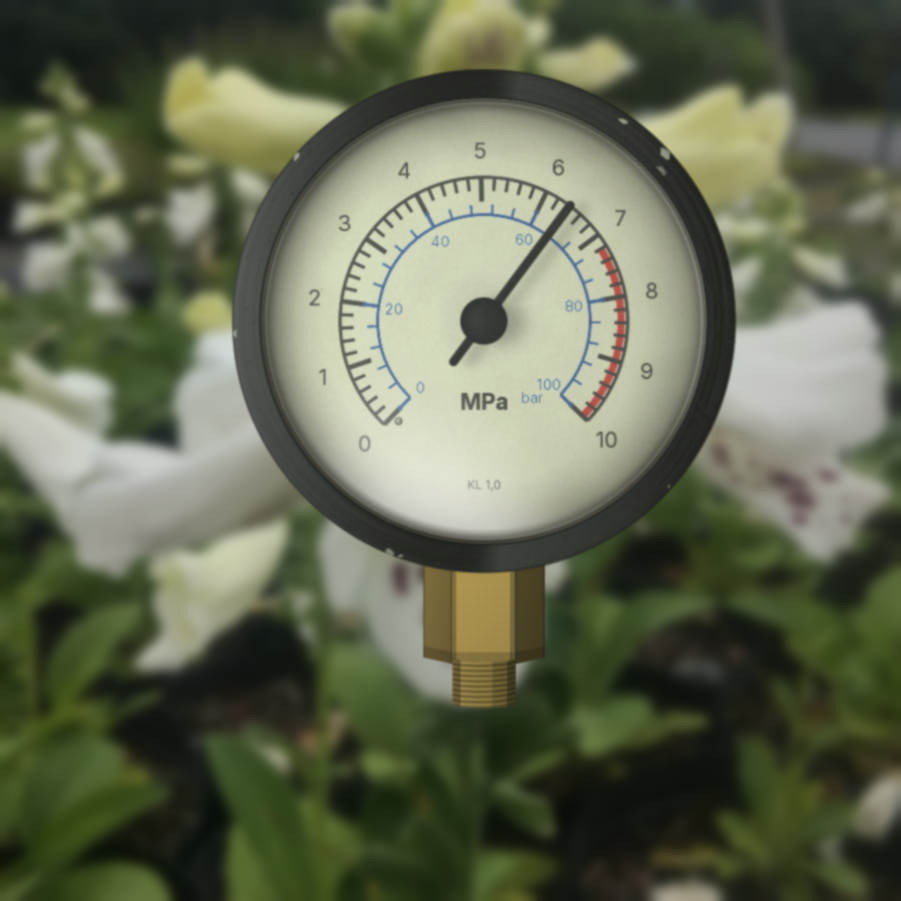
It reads 6.4 MPa
